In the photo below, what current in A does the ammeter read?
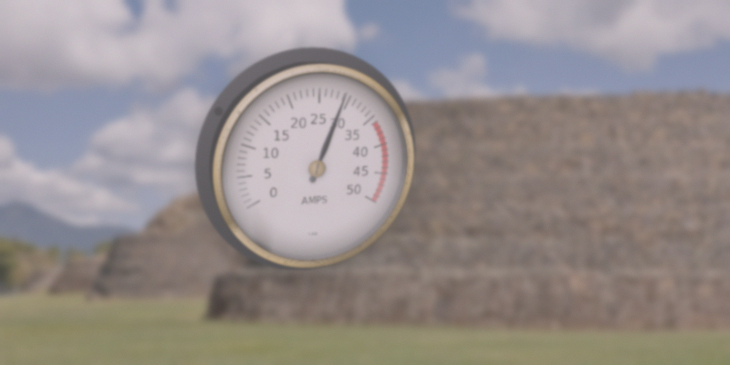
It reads 29 A
